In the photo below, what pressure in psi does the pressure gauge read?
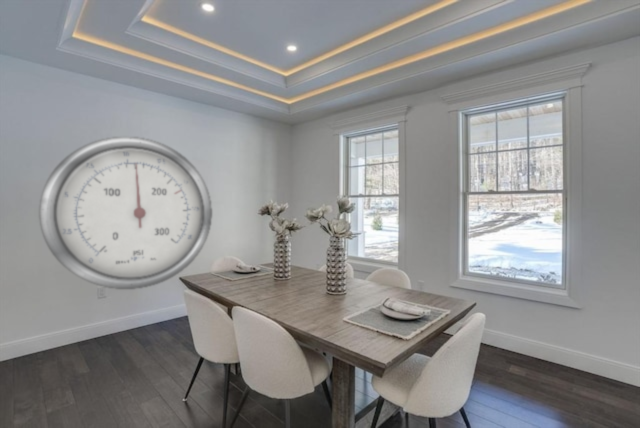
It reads 150 psi
